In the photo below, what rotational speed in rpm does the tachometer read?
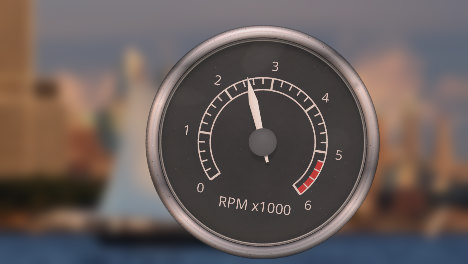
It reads 2500 rpm
